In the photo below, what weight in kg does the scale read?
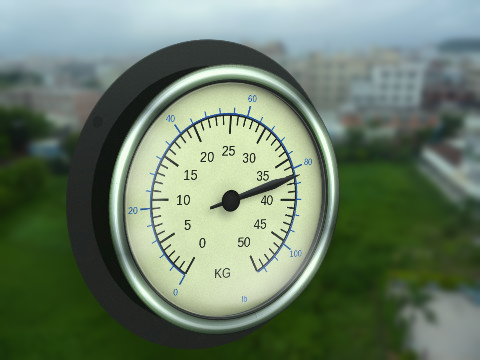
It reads 37 kg
